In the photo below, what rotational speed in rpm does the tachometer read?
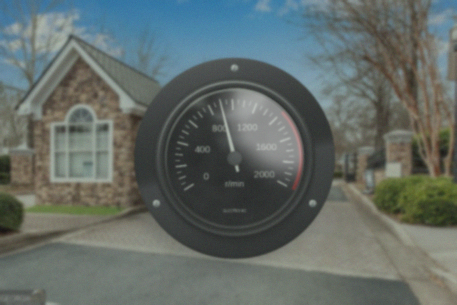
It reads 900 rpm
